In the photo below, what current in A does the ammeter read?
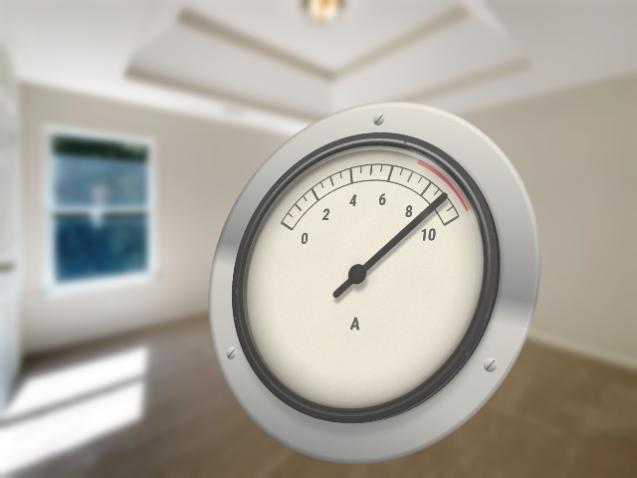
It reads 9 A
